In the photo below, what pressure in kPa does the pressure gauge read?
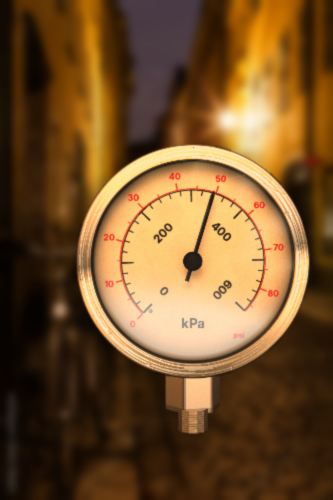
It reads 340 kPa
